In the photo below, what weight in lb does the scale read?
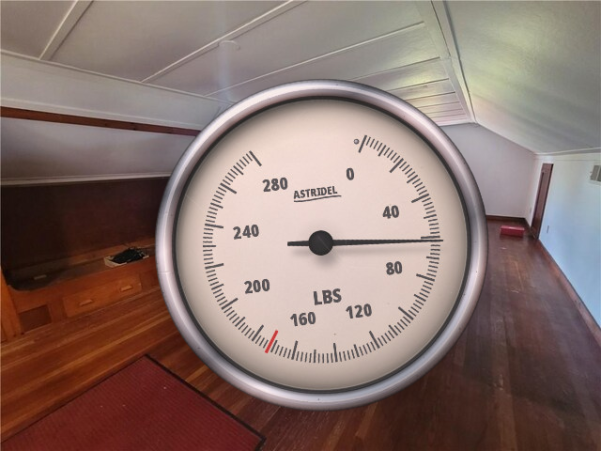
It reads 62 lb
